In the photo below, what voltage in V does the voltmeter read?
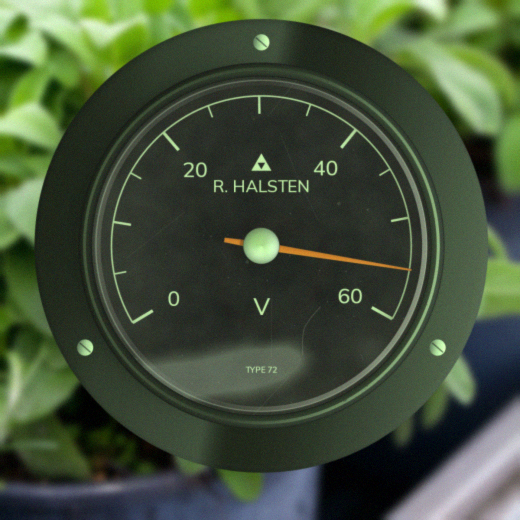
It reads 55 V
